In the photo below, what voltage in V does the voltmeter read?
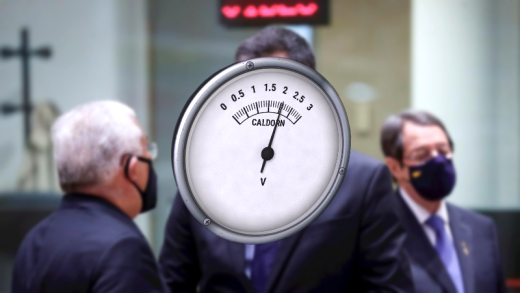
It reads 2 V
